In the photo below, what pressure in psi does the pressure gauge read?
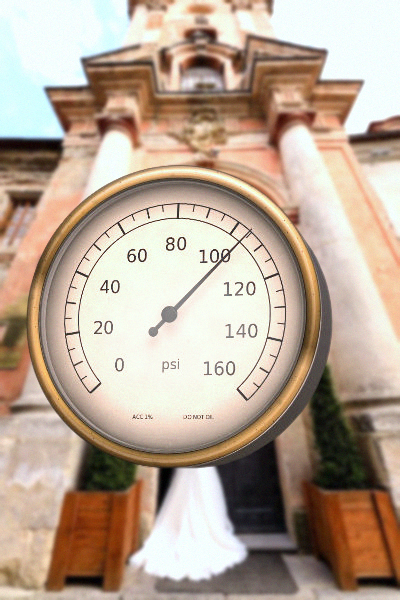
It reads 105 psi
